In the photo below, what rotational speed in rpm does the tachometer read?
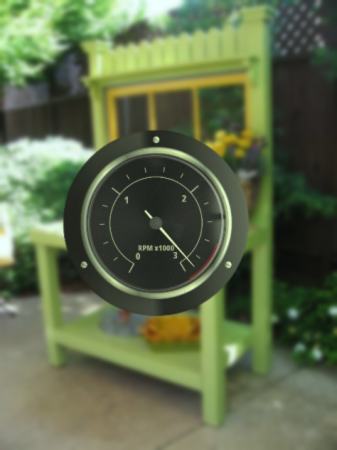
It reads 2900 rpm
